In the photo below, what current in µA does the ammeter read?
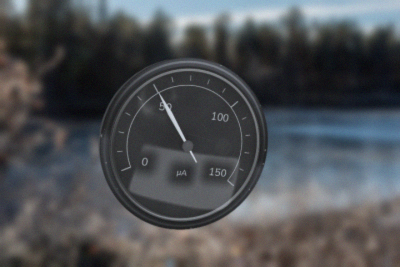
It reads 50 µA
